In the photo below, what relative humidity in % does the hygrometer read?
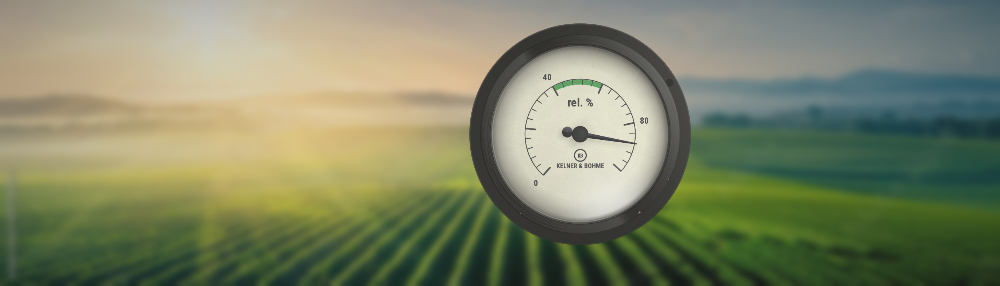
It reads 88 %
